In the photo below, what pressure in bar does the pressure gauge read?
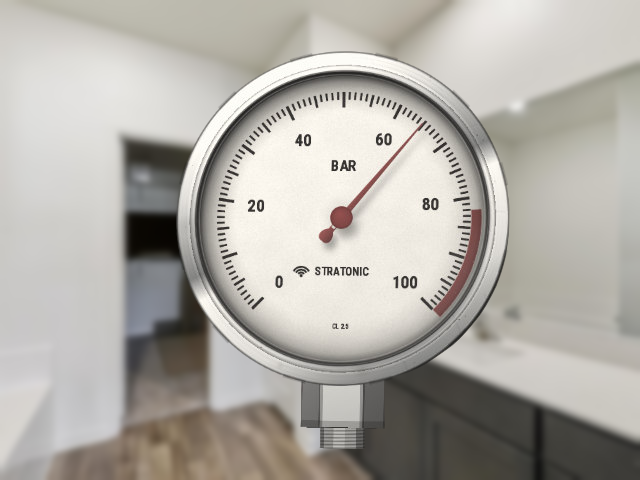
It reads 65 bar
